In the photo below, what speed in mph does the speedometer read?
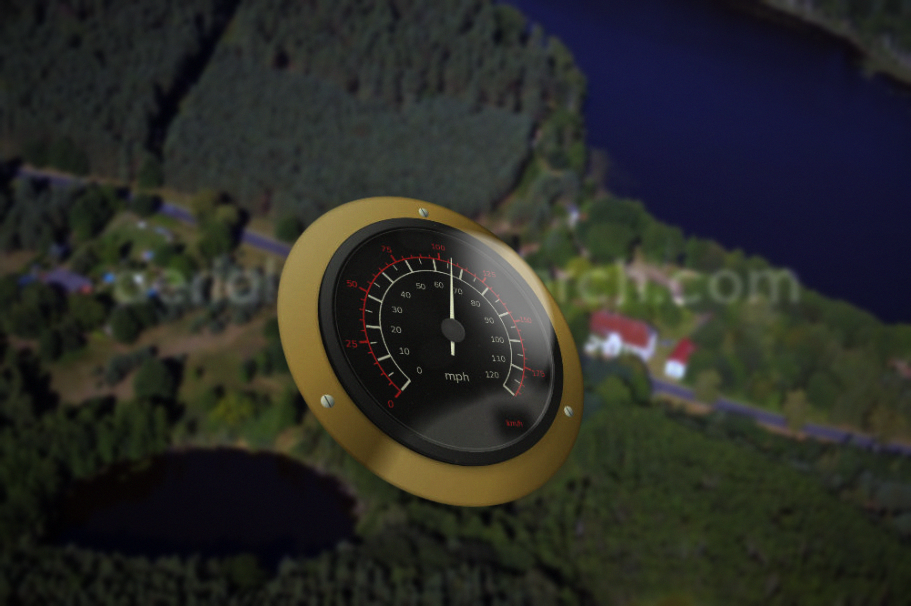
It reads 65 mph
